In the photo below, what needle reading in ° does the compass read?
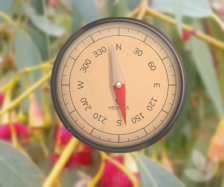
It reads 170 °
